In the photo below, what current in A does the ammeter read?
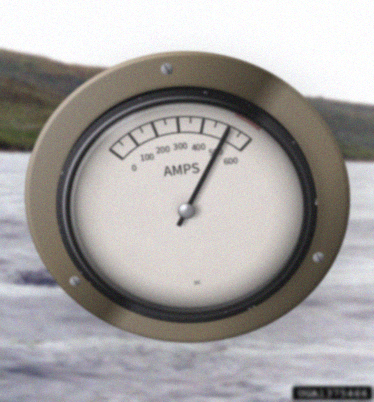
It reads 500 A
